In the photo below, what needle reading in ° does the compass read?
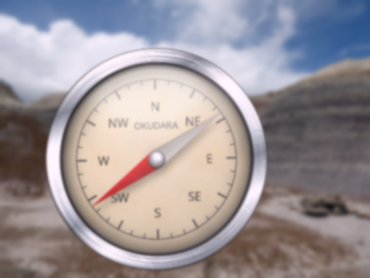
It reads 235 °
